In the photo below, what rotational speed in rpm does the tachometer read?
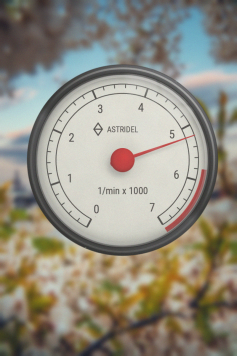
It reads 5200 rpm
